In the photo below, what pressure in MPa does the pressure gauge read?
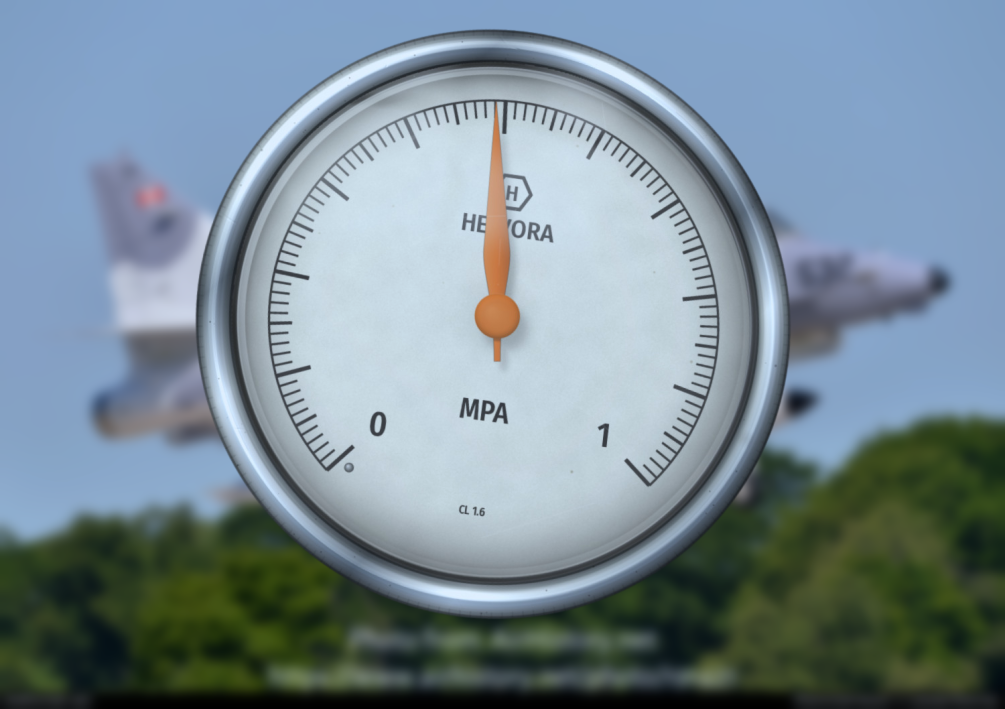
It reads 0.49 MPa
